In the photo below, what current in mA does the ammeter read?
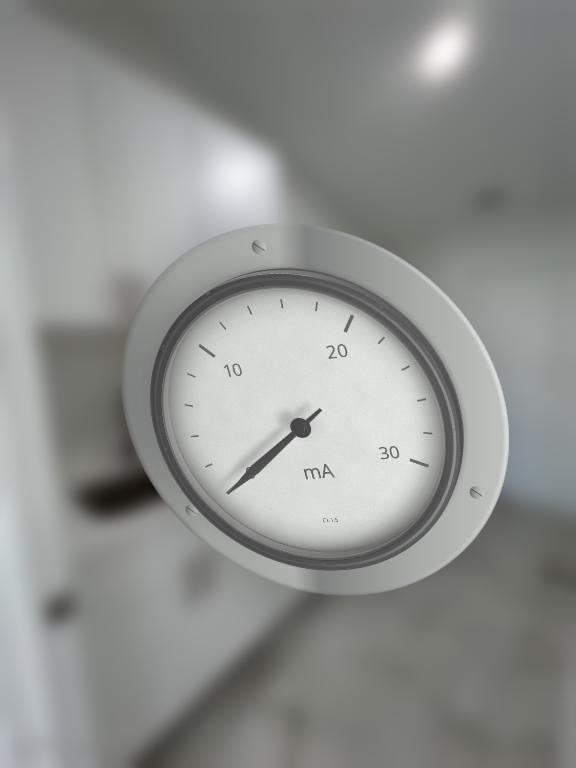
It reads 0 mA
